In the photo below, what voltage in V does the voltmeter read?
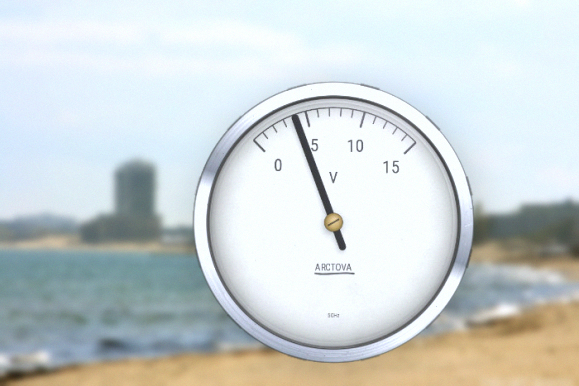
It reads 4 V
